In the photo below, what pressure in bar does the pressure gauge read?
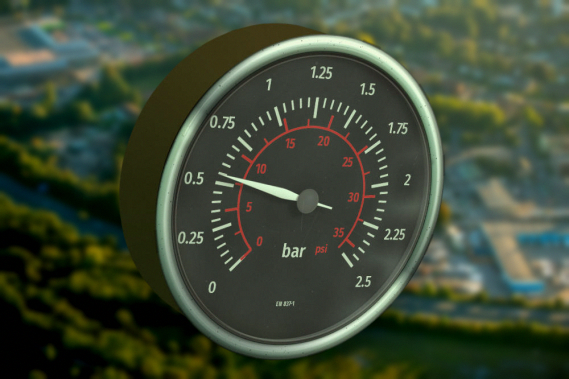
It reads 0.55 bar
